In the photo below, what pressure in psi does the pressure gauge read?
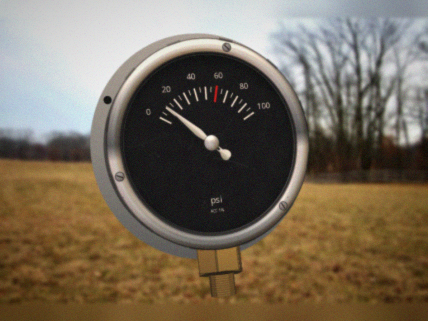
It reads 10 psi
